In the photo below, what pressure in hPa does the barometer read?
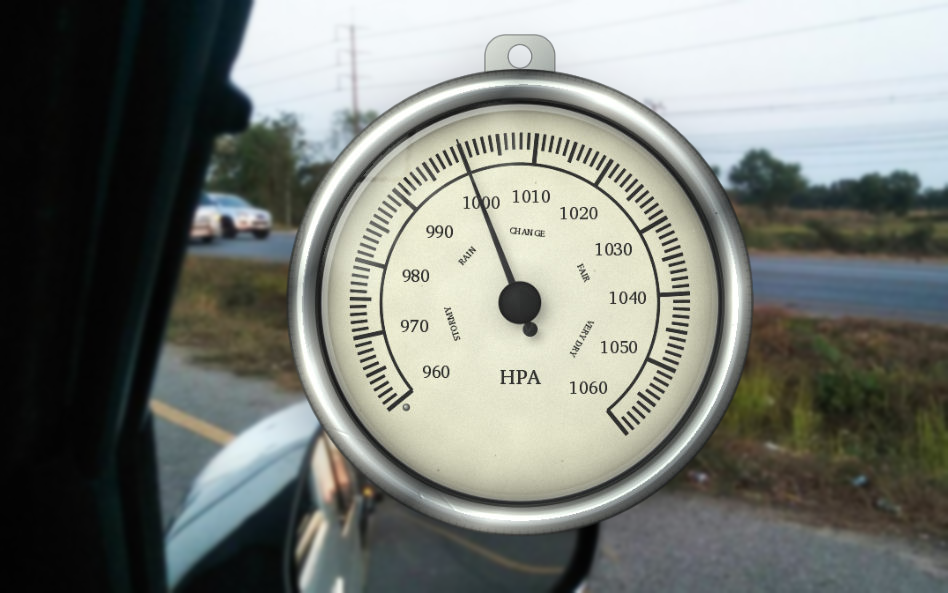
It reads 1000 hPa
